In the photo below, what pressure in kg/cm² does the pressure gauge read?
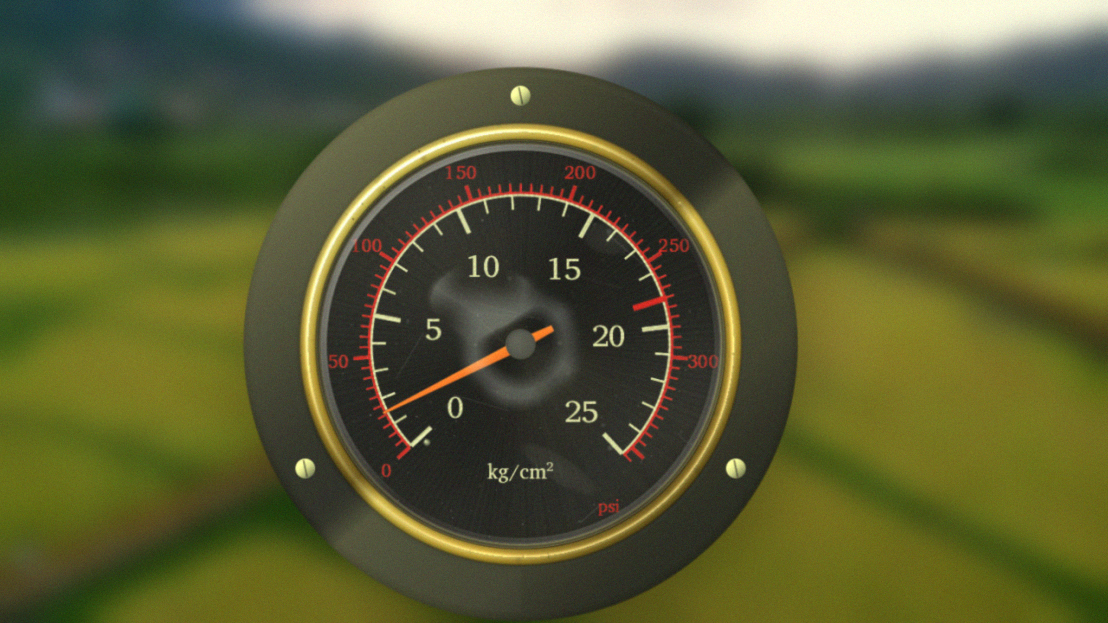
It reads 1.5 kg/cm²
